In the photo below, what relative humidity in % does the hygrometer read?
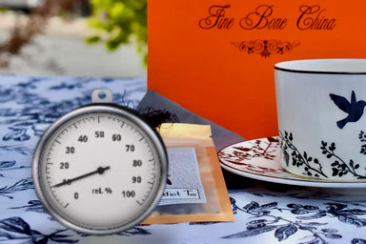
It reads 10 %
